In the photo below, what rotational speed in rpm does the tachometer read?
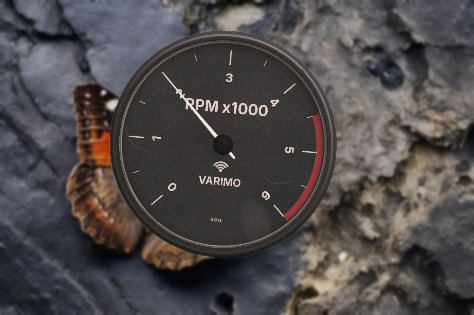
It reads 2000 rpm
